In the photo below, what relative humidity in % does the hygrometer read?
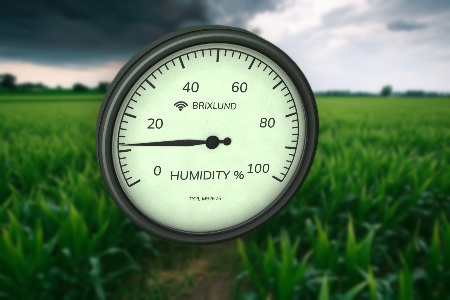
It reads 12 %
